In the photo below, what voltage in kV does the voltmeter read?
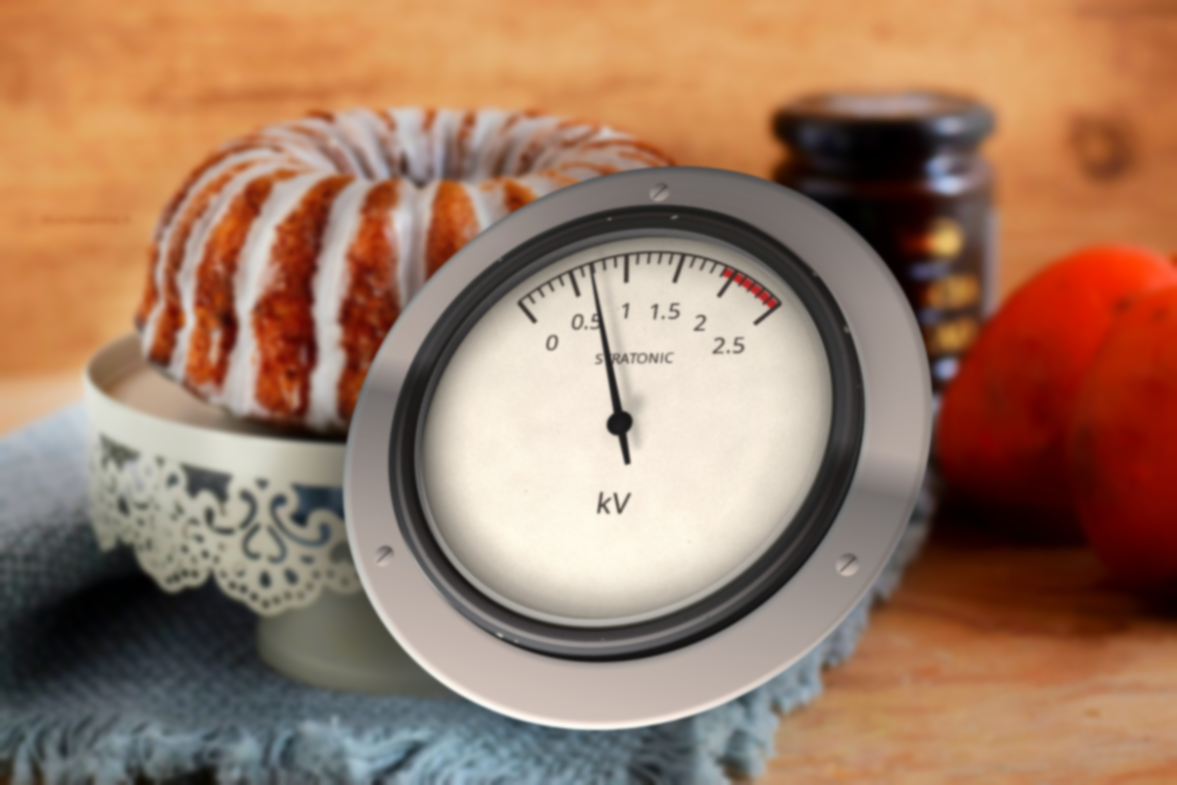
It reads 0.7 kV
